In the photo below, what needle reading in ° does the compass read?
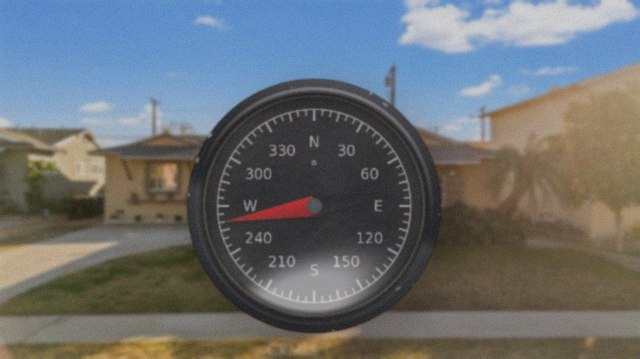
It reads 260 °
